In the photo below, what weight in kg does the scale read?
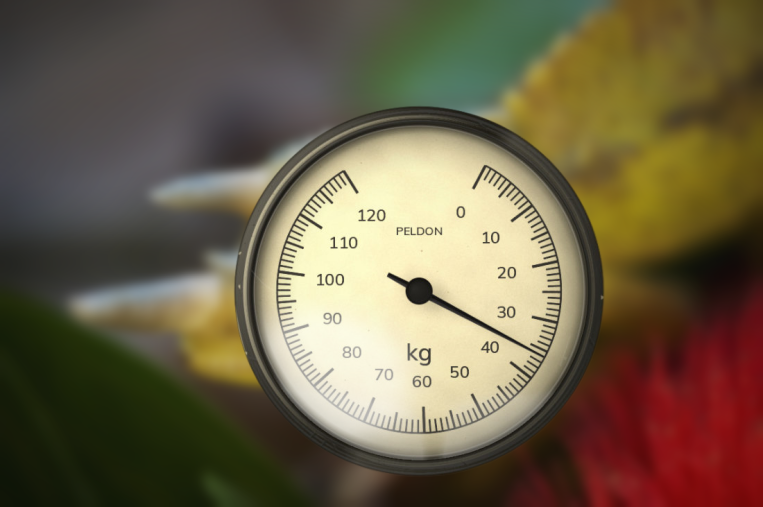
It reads 36 kg
